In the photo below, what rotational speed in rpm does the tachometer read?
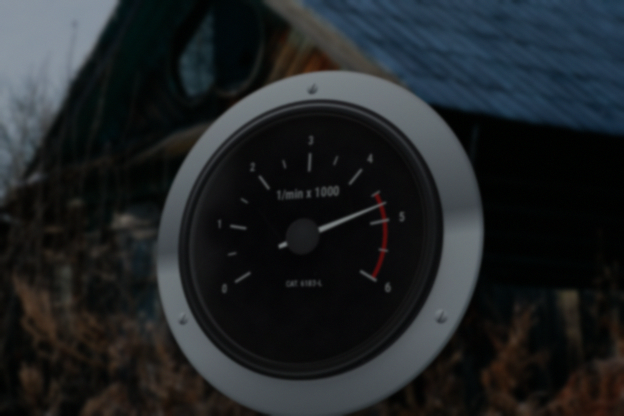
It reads 4750 rpm
